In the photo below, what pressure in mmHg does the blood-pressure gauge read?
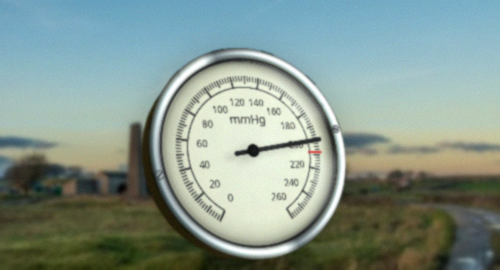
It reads 200 mmHg
